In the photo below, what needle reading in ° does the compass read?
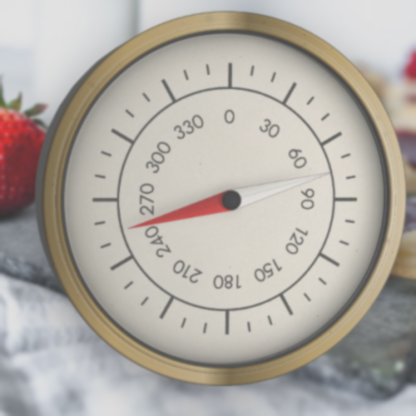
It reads 255 °
